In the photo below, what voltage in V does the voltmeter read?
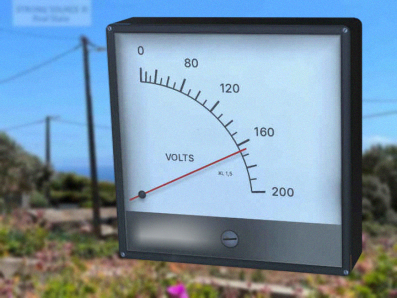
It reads 165 V
